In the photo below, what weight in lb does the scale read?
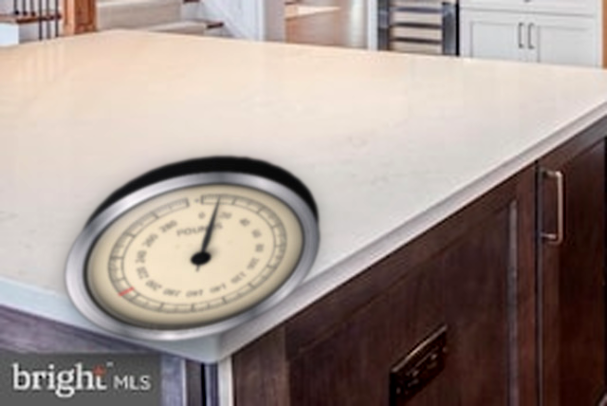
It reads 10 lb
